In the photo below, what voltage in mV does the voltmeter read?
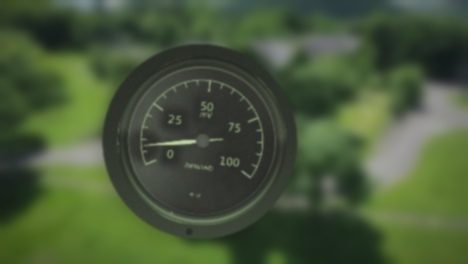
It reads 7.5 mV
